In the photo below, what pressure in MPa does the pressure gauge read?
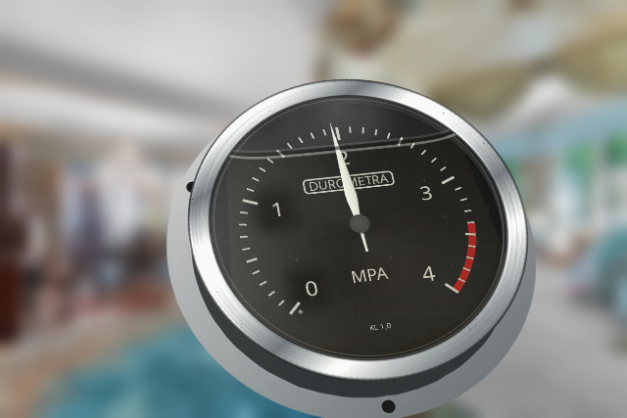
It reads 1.95 MPa
